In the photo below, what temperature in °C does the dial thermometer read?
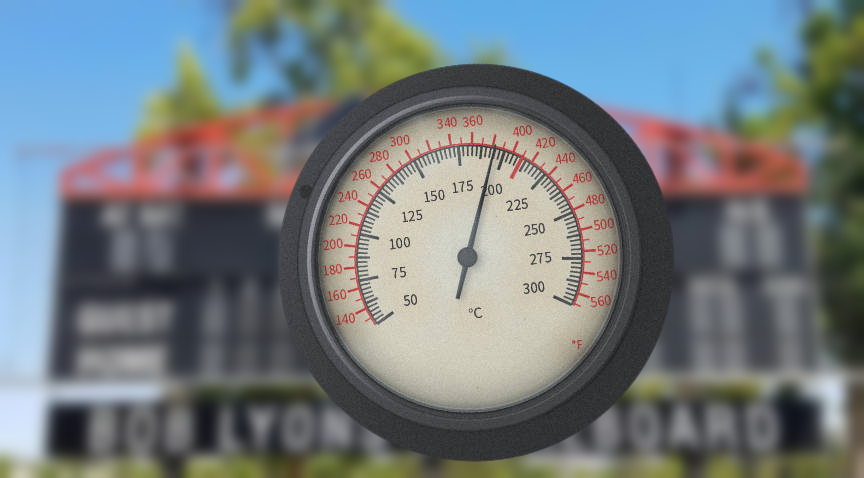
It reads 195 °C
